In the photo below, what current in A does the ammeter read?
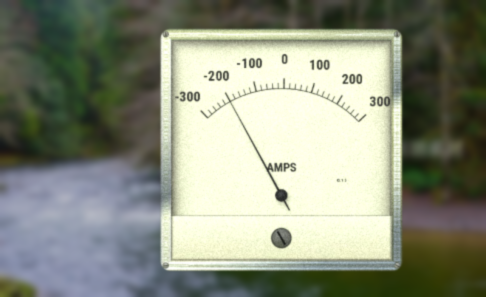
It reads -200 A
